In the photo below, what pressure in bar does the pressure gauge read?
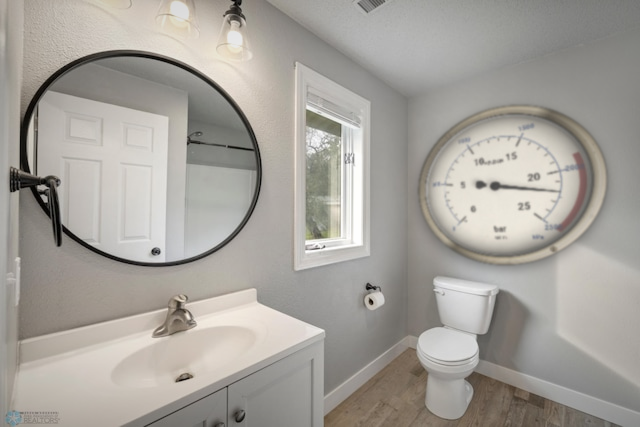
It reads 22 bar
